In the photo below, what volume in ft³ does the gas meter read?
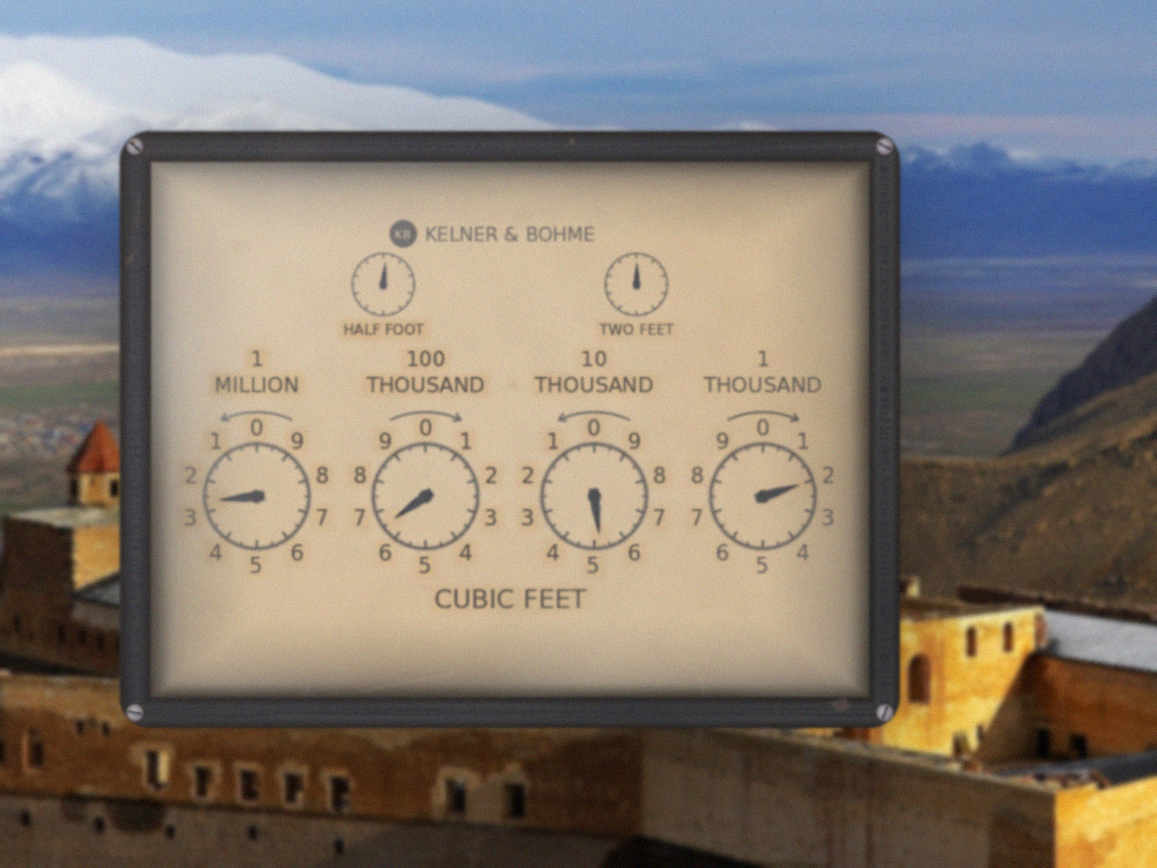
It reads 265200 ft³
